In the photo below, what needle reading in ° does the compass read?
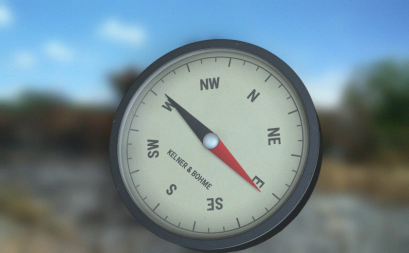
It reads 95 °
